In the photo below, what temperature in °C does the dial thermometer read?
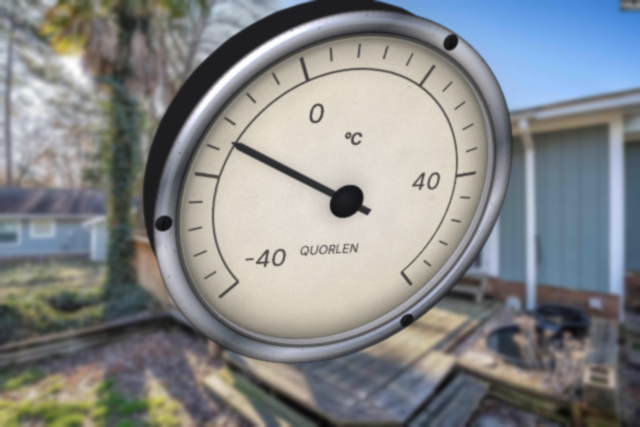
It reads -14 °C
